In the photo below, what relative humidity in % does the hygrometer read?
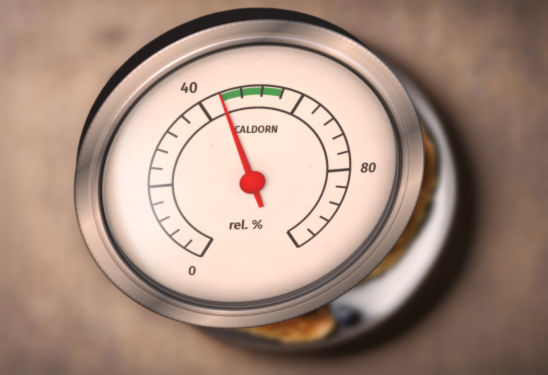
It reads 44 %
